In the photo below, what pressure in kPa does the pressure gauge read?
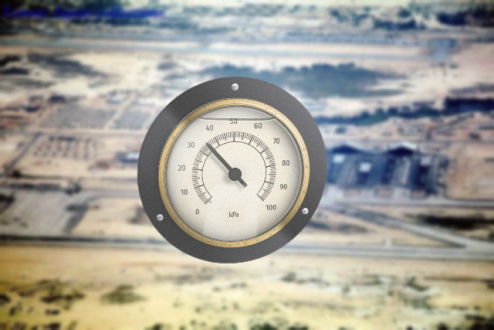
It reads 35 kPa
